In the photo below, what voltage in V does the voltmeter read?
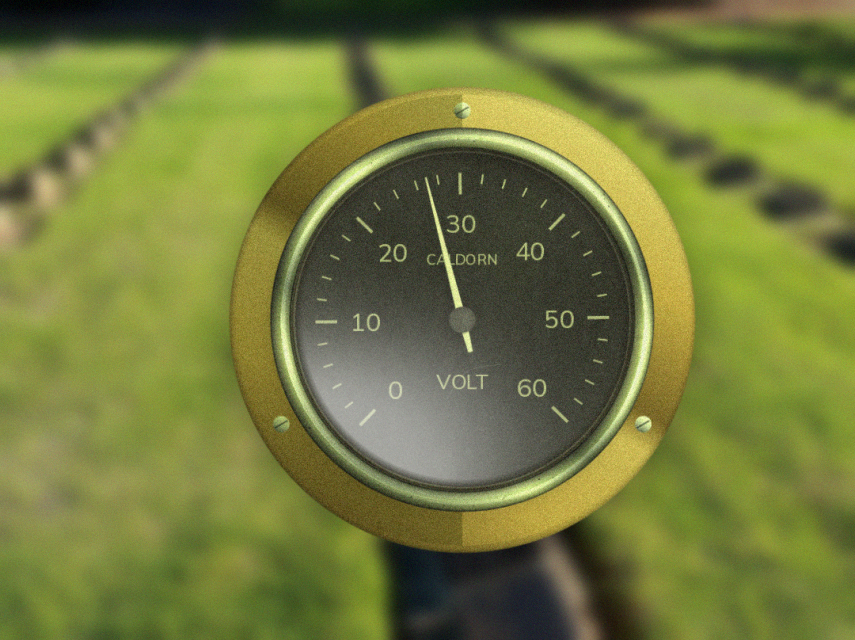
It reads 27 V
